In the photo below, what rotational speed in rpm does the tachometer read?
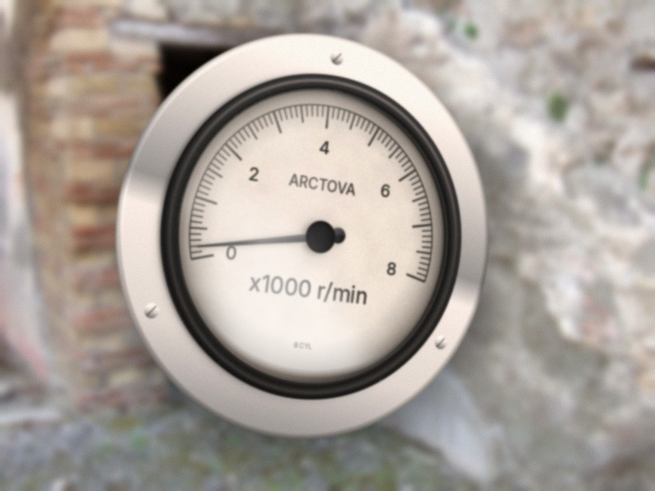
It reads 200 rpm
